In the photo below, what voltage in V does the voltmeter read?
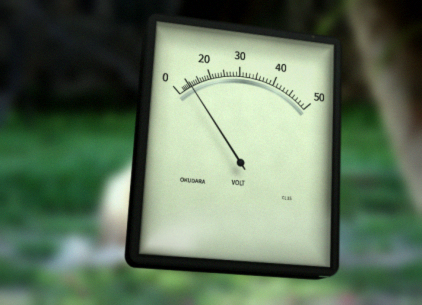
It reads 10 V
